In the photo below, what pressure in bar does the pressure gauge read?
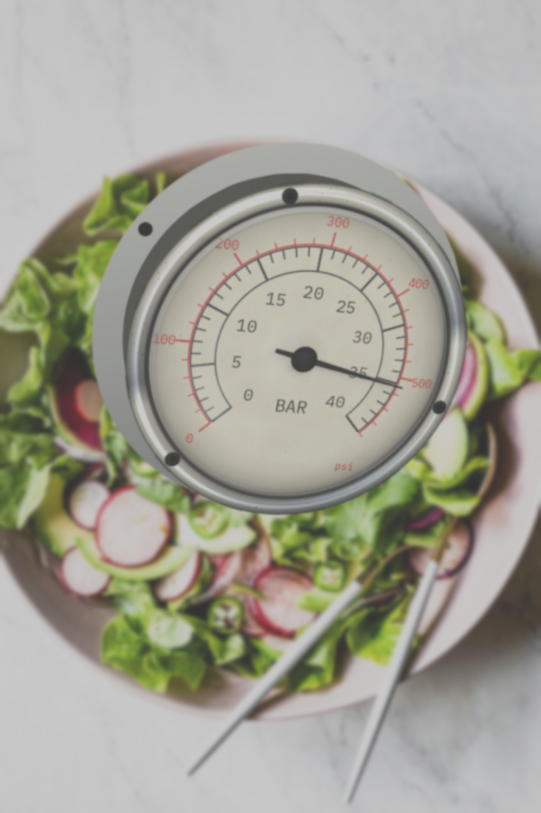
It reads 35 bar
